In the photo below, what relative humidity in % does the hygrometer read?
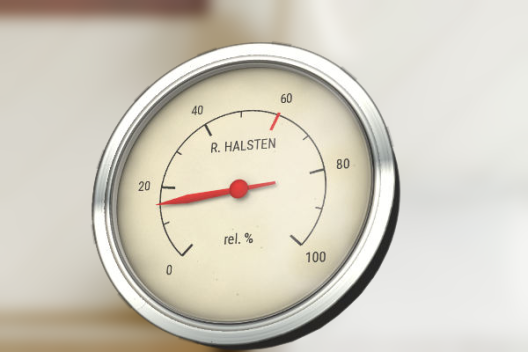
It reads 15 %
